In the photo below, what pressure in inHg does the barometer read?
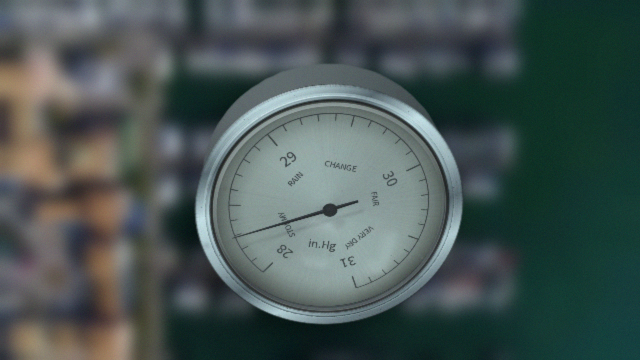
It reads 28.3 inHg
